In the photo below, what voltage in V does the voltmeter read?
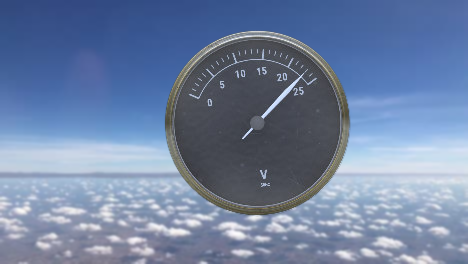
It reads 23 V
